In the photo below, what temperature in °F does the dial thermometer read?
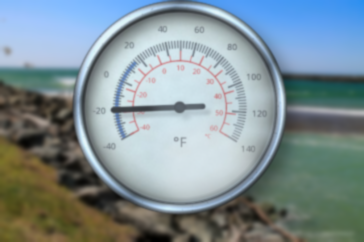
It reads -20 °F
